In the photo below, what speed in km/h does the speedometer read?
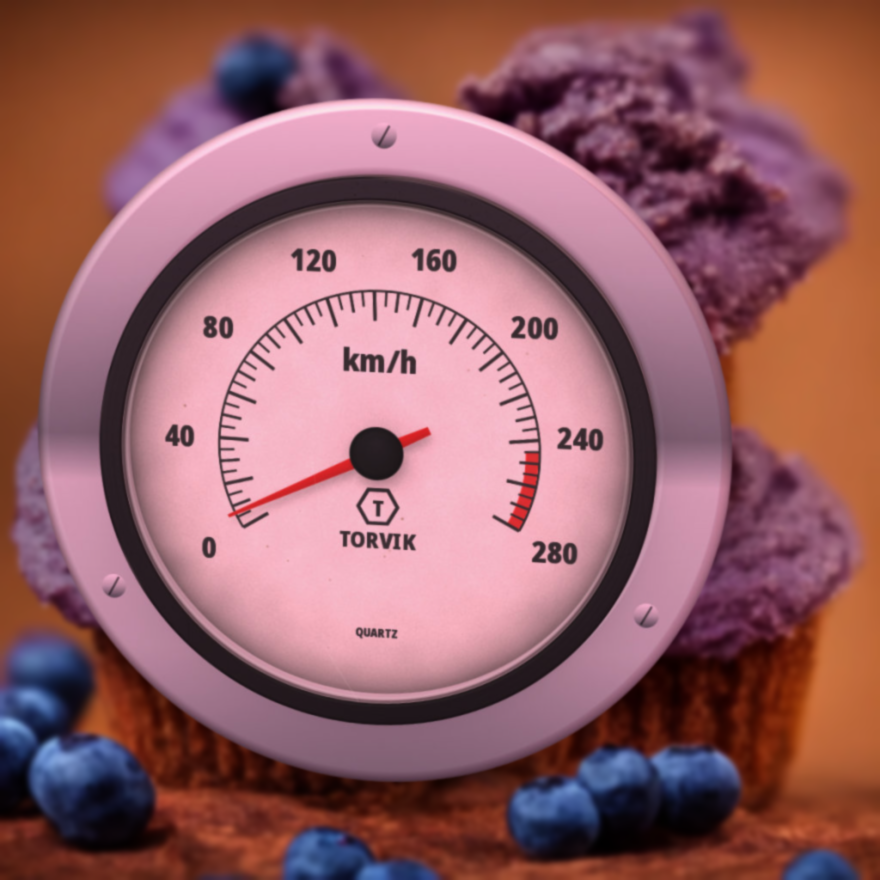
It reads 7.5 km/h
